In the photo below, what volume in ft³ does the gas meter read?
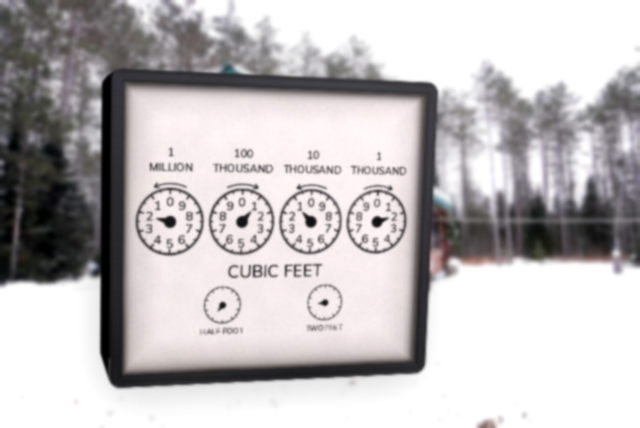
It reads 211200 ft³
